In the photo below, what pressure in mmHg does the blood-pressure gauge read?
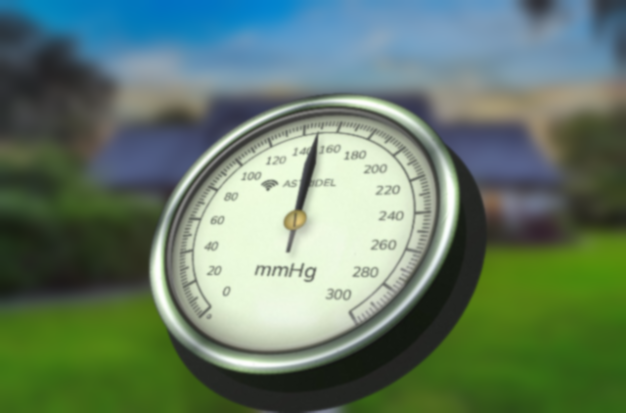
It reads 150 mmHg
